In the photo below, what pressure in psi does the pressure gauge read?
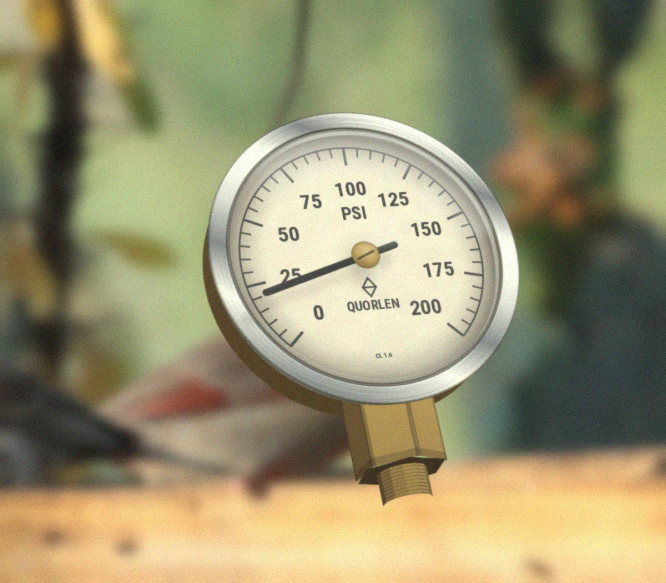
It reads 20 psi
